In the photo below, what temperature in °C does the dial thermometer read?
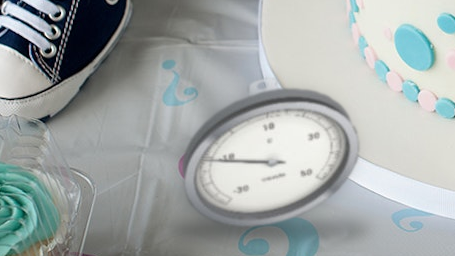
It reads -10 °C
